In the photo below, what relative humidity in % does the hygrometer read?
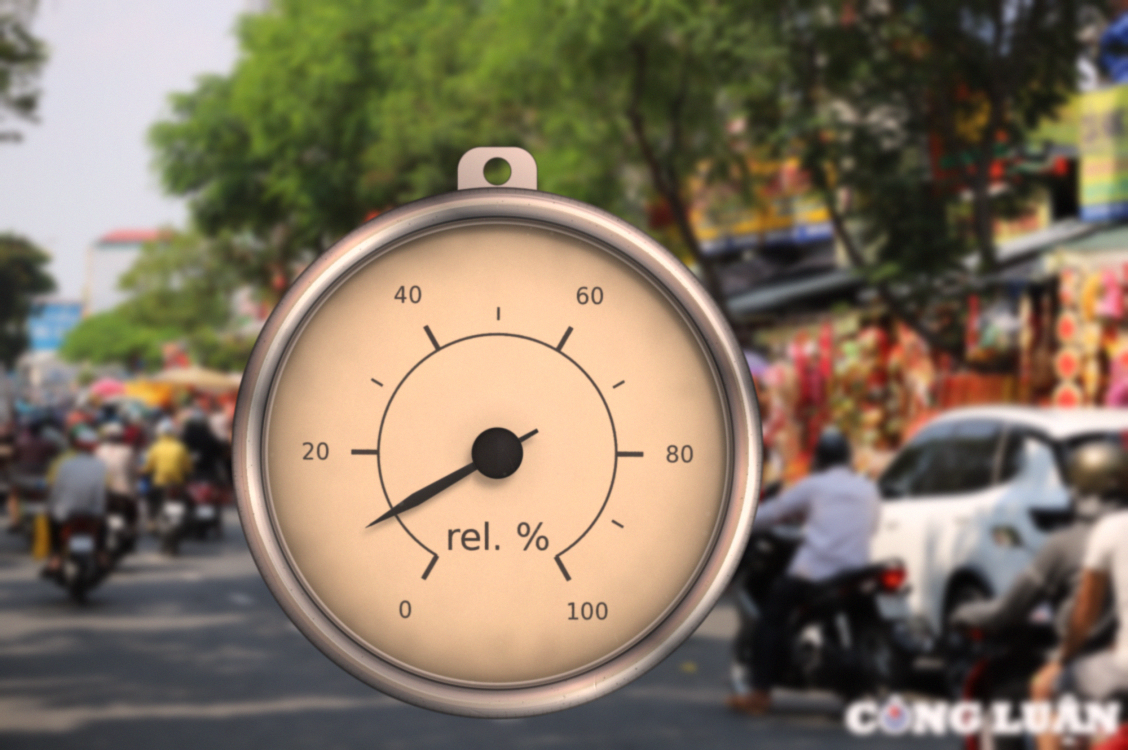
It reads 10 %
